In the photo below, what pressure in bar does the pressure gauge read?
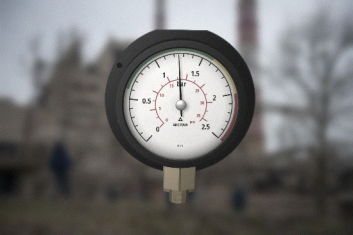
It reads 1.25 bar
